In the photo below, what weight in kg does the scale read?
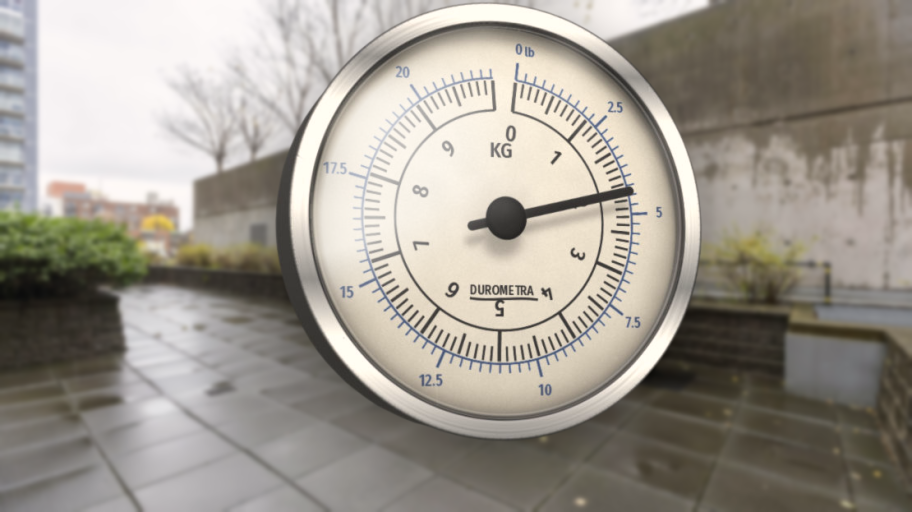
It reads 2 kg
